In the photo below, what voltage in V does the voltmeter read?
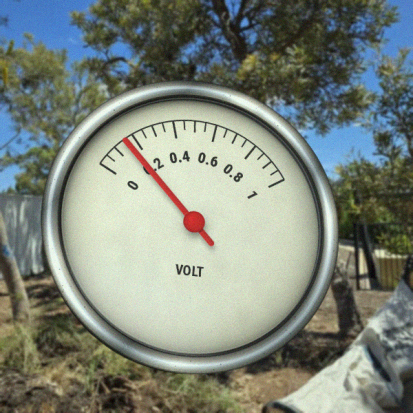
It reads 0.15 V
